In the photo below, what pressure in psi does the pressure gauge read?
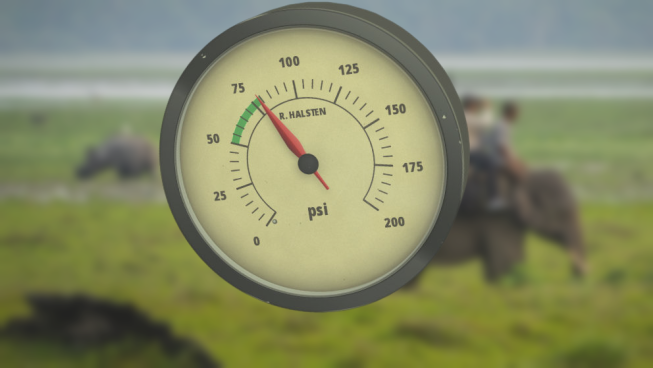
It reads 80 psi
